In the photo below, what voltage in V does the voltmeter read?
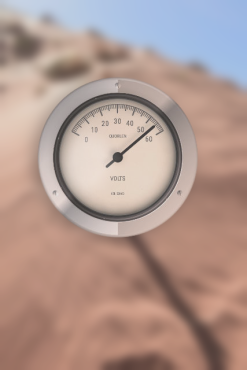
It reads 55 V
